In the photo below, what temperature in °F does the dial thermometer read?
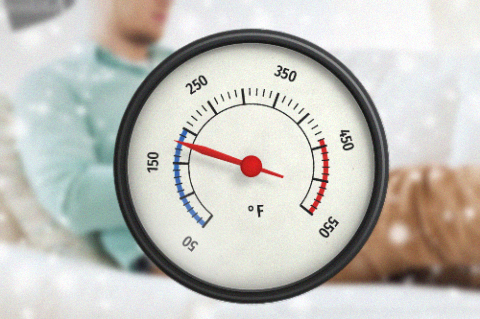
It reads 180 °F
